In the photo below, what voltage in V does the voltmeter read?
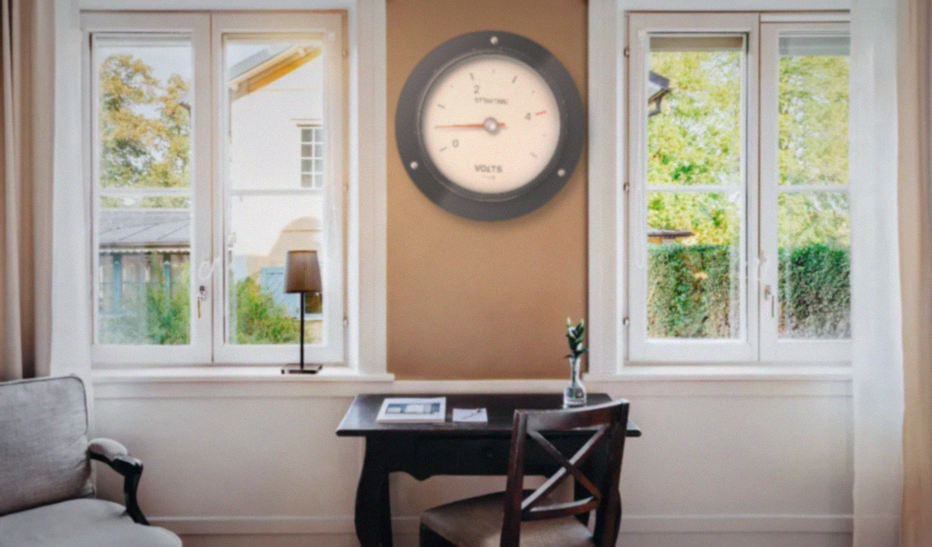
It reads 0.5 V
